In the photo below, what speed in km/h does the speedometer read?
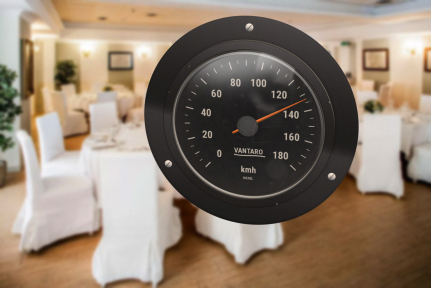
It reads 132.5 km/h
